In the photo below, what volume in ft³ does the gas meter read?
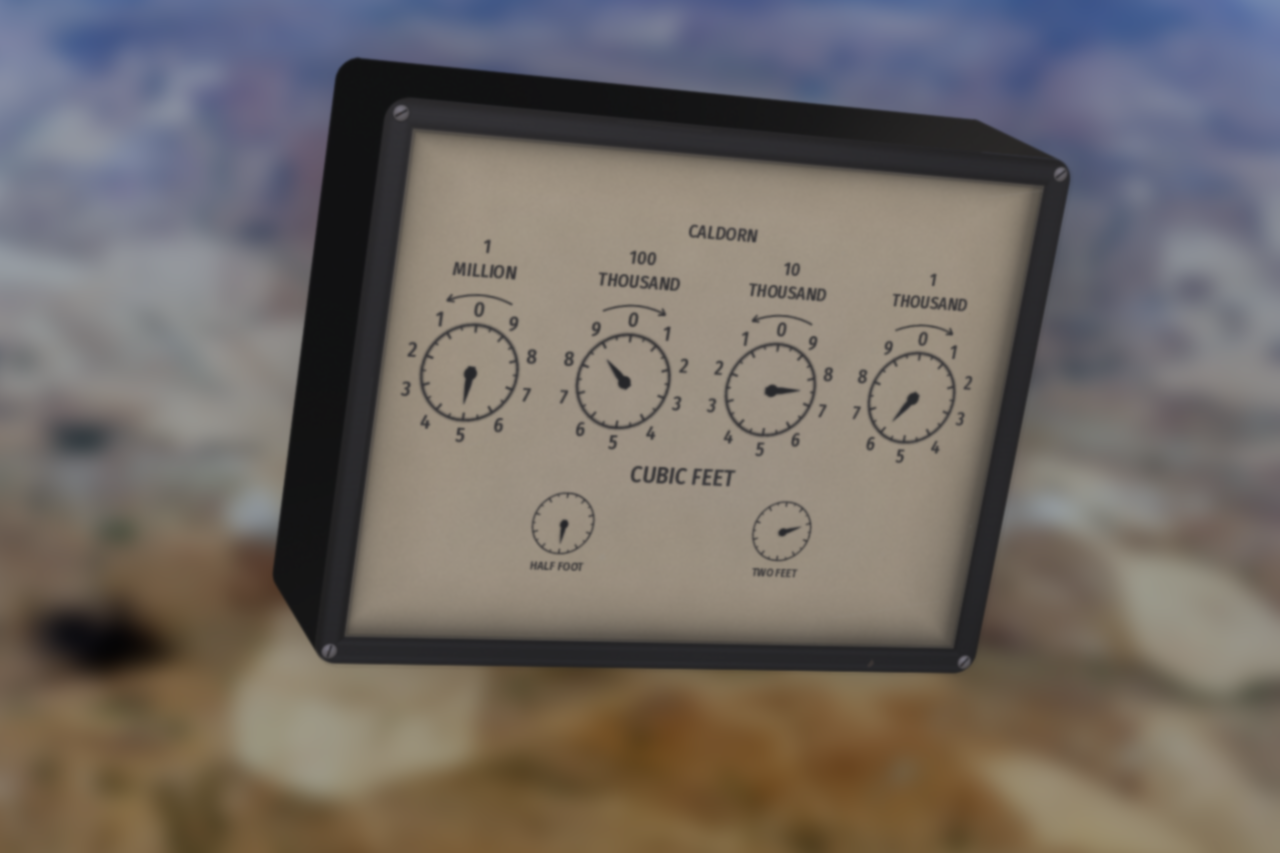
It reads 487600 ft³
